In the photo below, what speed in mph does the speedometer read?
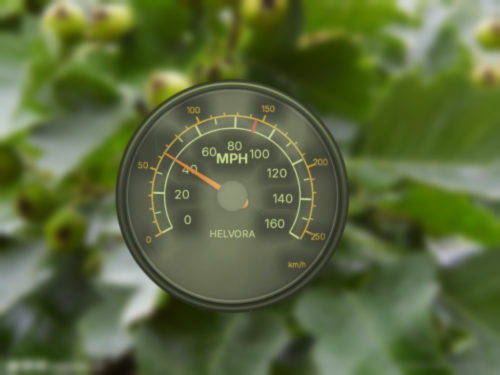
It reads 40 mph
